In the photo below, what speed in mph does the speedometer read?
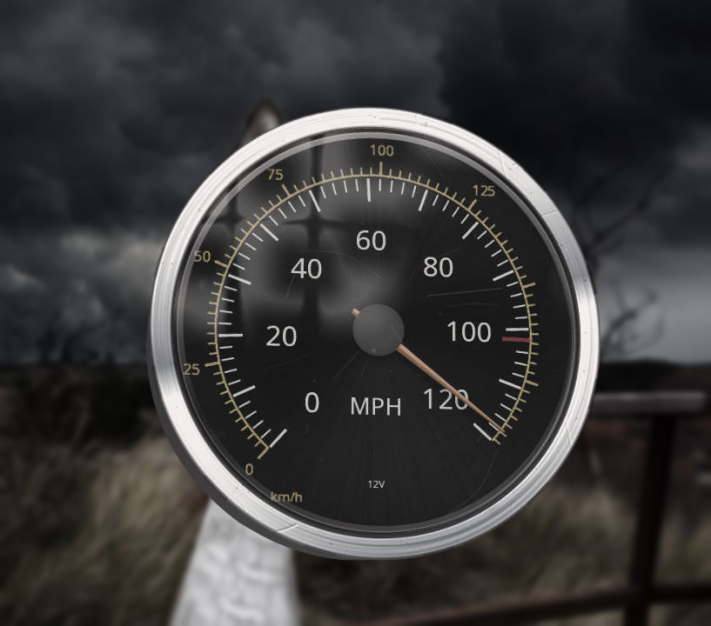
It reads 118 mph
